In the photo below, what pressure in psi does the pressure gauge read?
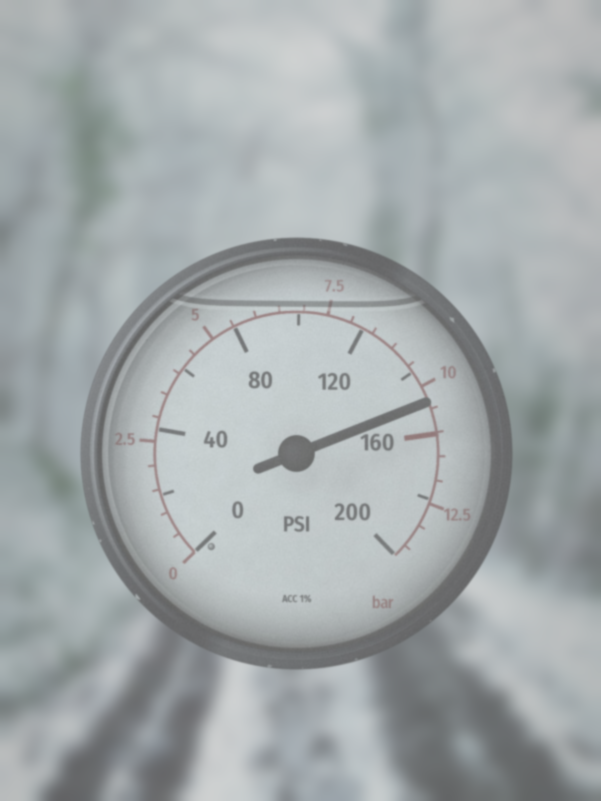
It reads 150 psi
